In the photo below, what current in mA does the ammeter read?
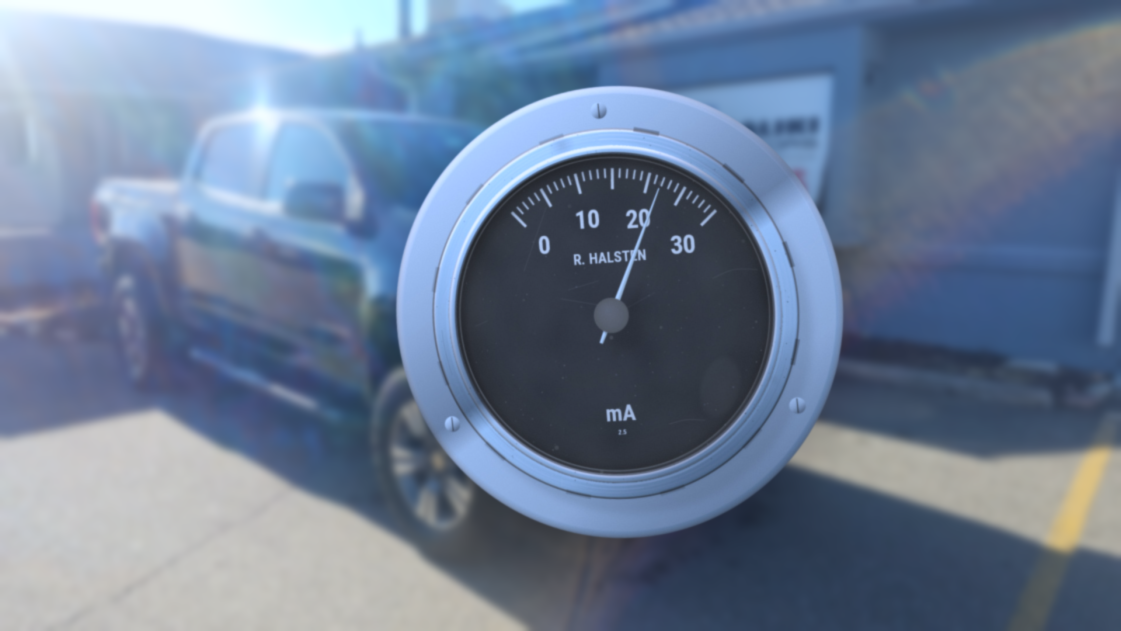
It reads 22 mA
